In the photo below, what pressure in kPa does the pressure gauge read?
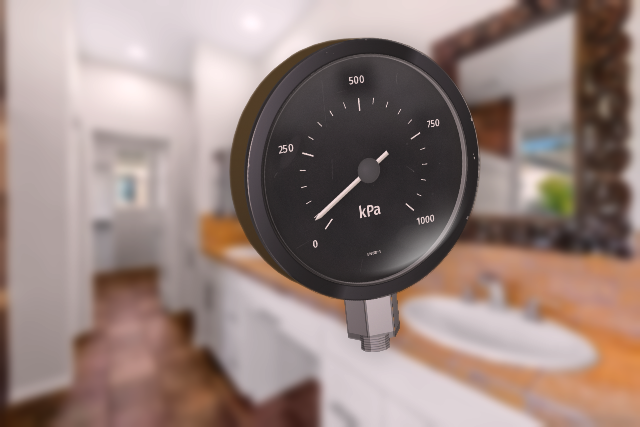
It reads 50 kPa
